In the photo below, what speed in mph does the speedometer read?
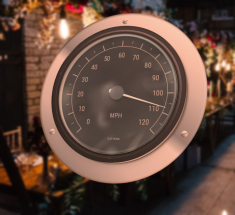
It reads 107.5 mph
